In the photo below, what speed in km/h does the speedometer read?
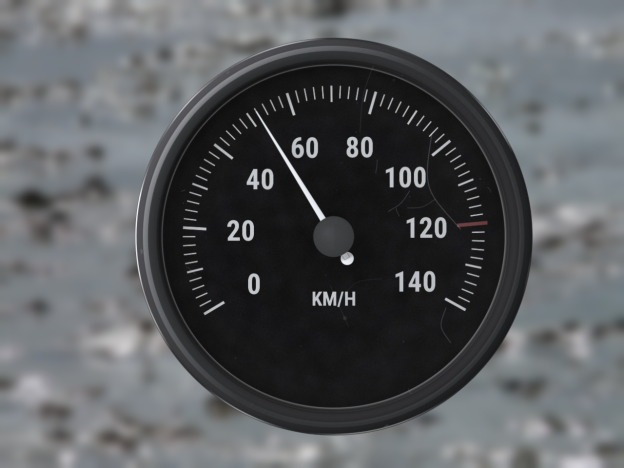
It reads 52 km/h
